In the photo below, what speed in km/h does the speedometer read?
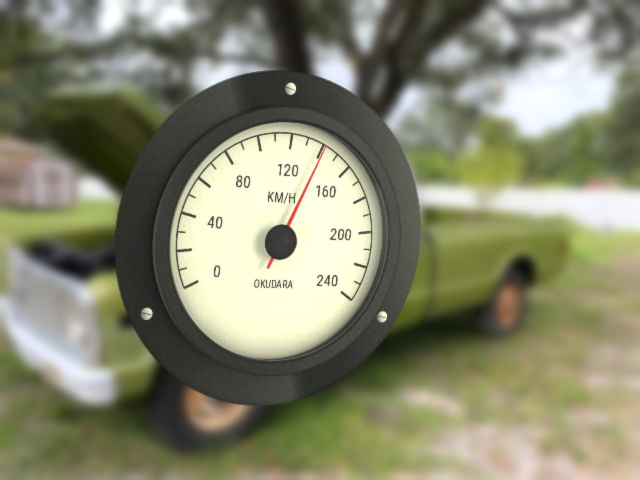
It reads 140 km/h
